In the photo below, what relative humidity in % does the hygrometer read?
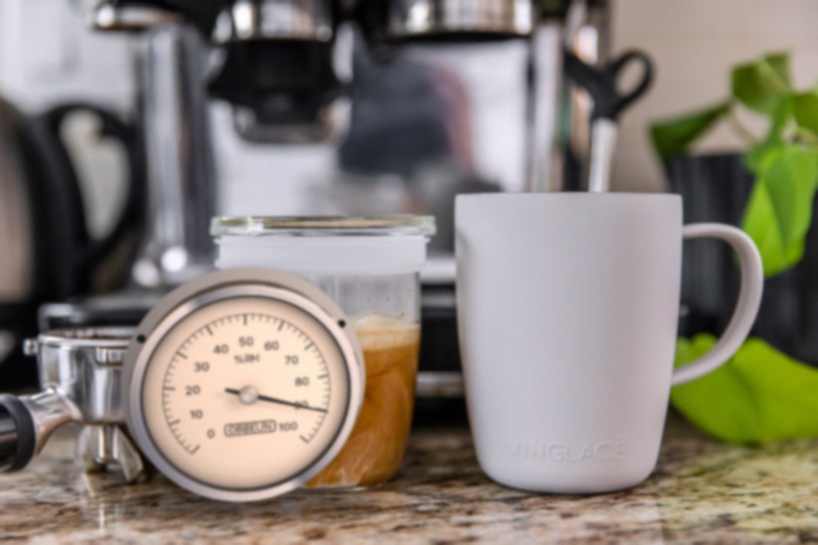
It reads 90 %
